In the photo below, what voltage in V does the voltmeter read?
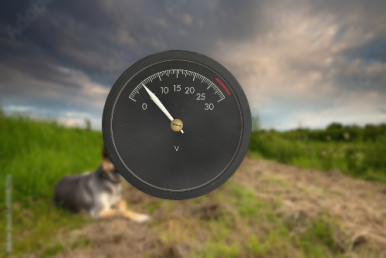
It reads 5 V
